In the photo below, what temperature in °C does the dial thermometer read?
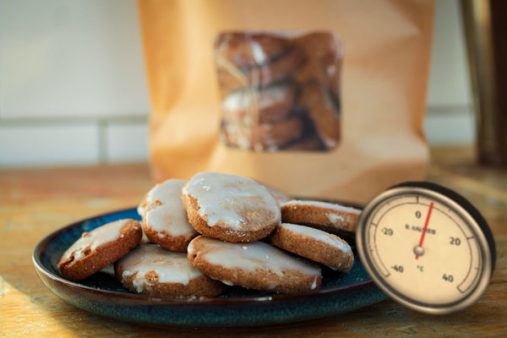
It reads 5 °C
